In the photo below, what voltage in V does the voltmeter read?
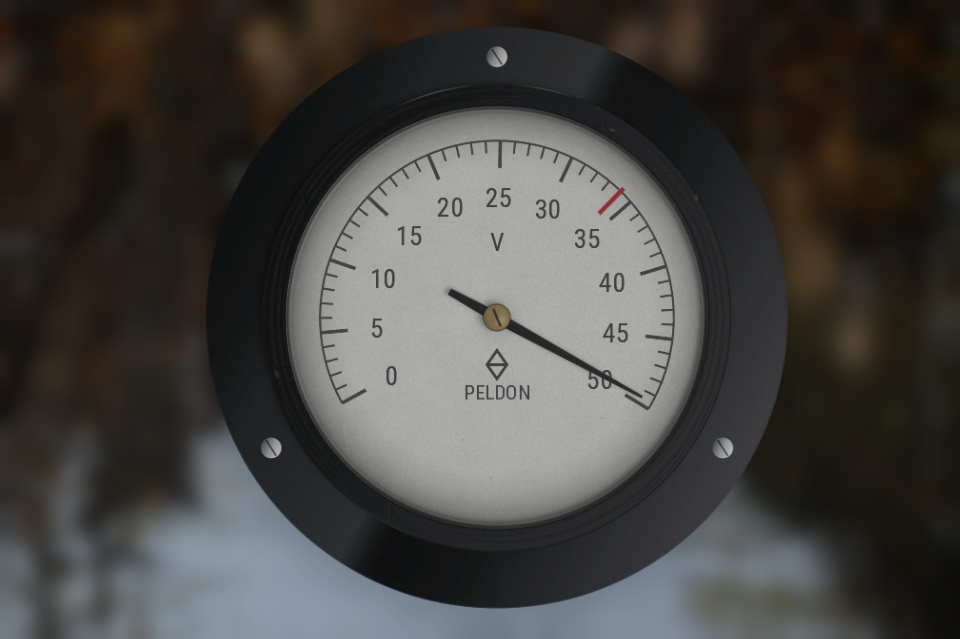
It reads 49.5 V
